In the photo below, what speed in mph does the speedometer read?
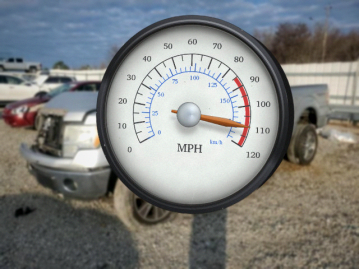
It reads 110 mph
